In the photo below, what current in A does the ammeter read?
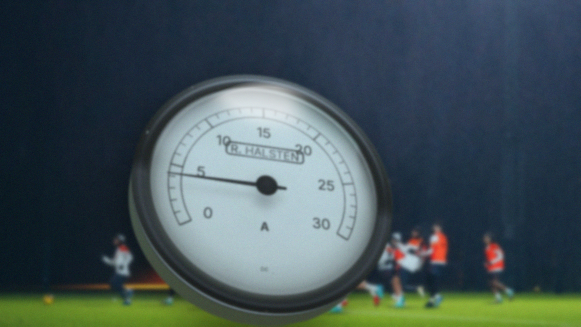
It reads 4 A
